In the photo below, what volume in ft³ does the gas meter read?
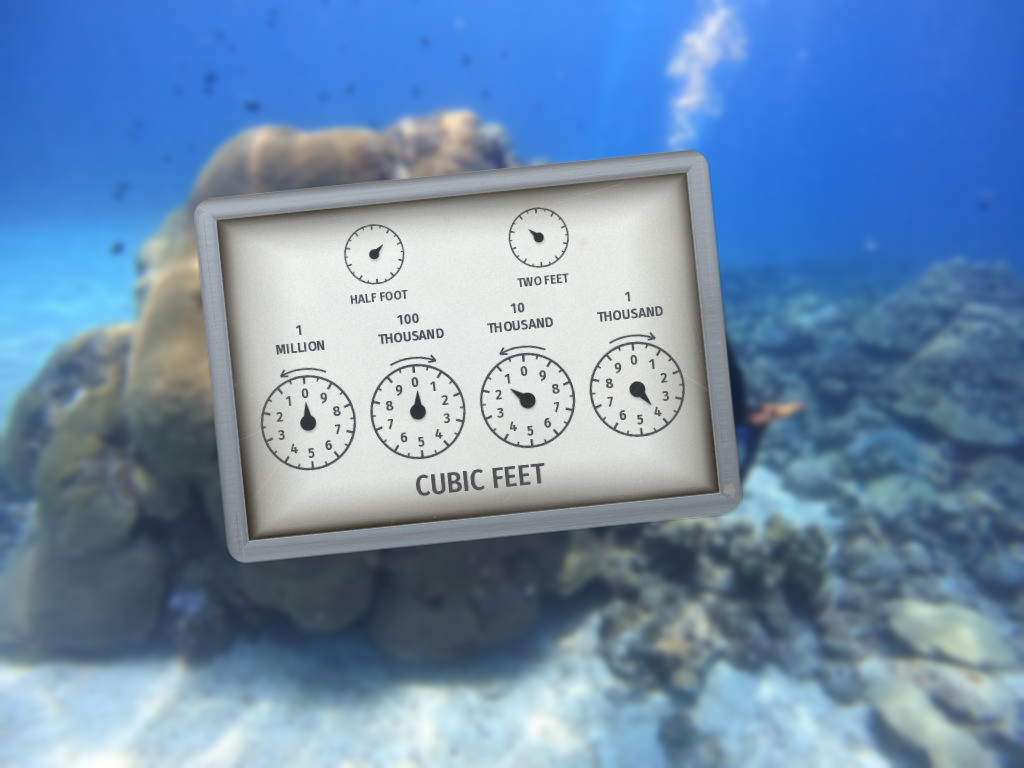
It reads 1400 ft³
